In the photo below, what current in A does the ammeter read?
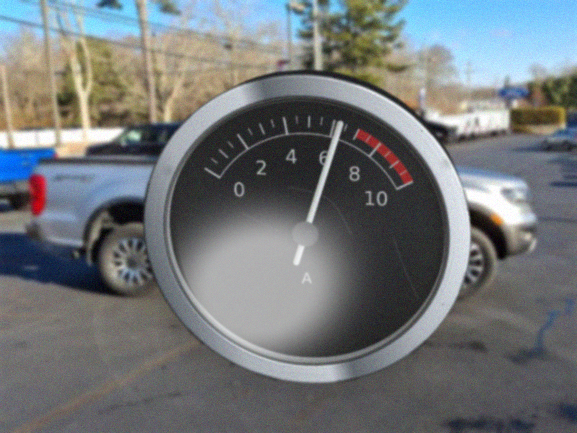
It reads 6.25 A
